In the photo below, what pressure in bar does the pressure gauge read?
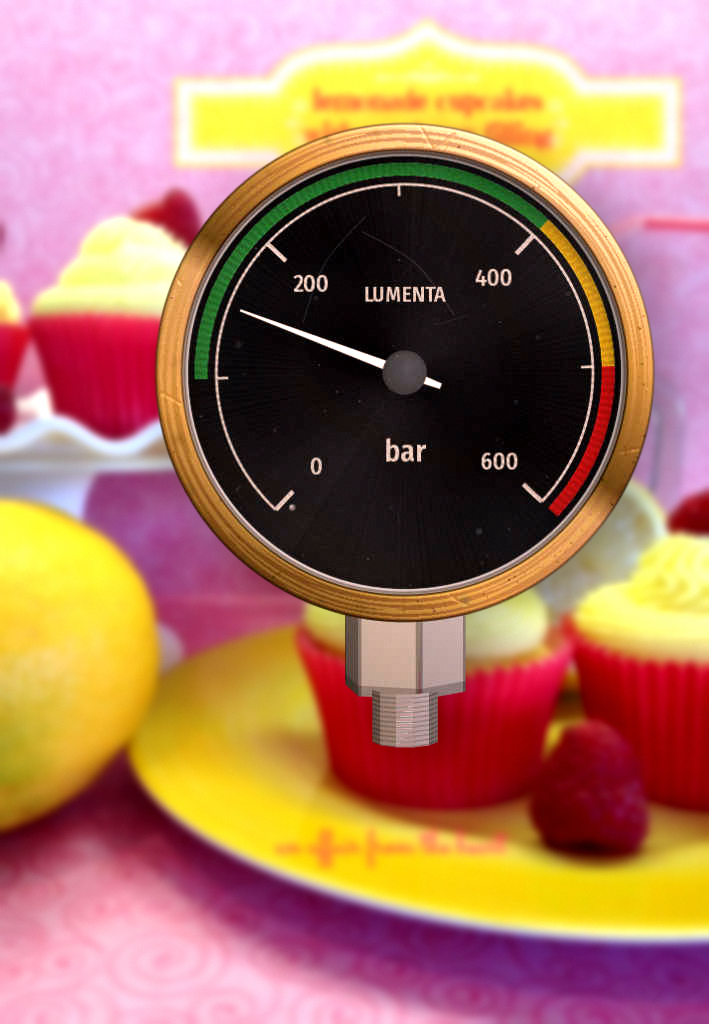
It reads 150 bar
